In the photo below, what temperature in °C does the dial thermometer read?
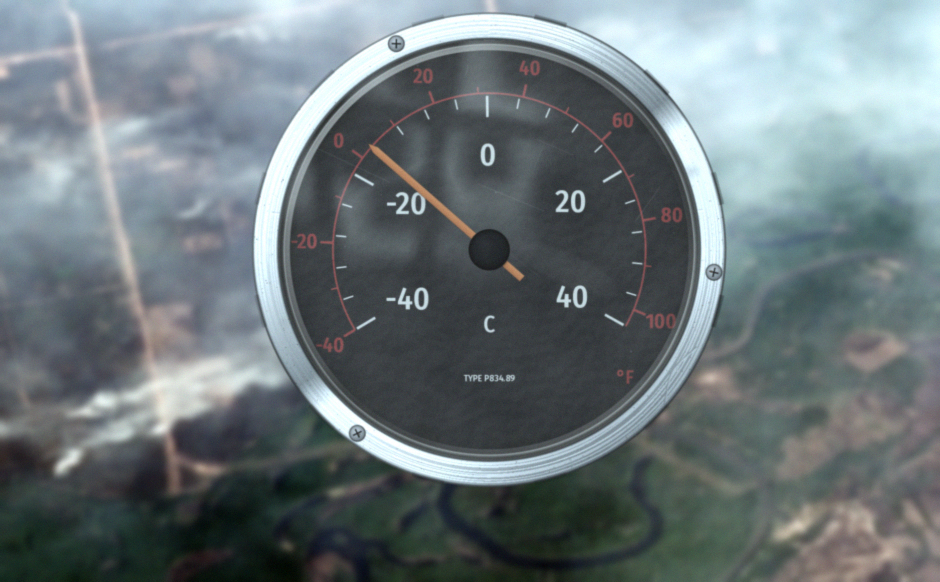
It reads -16 °C
